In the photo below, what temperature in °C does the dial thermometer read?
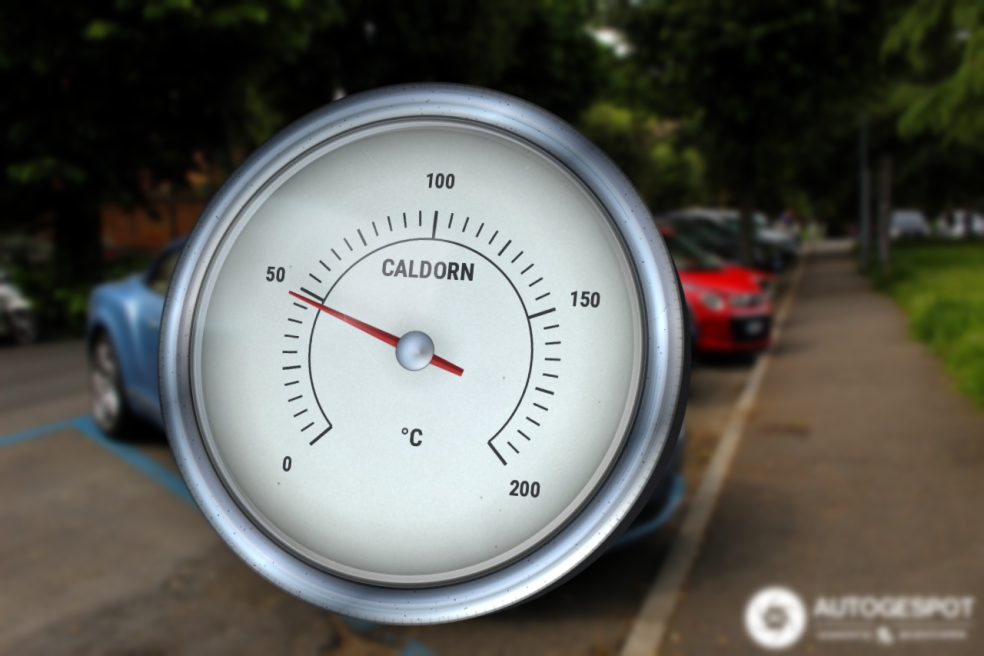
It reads 47.5 °C
